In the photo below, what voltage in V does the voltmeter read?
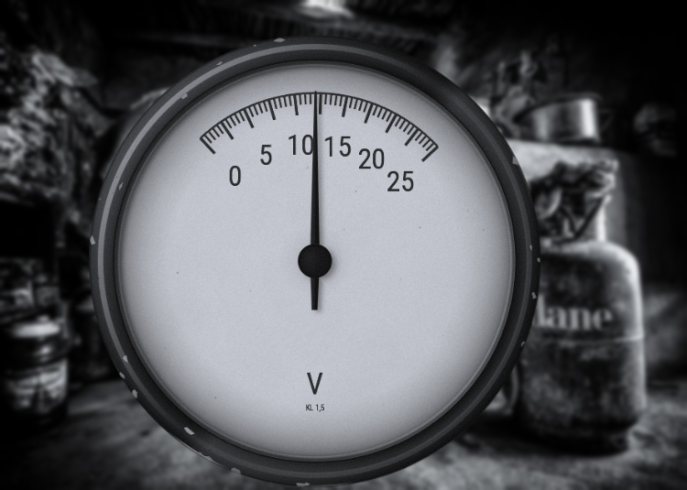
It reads 12 V
